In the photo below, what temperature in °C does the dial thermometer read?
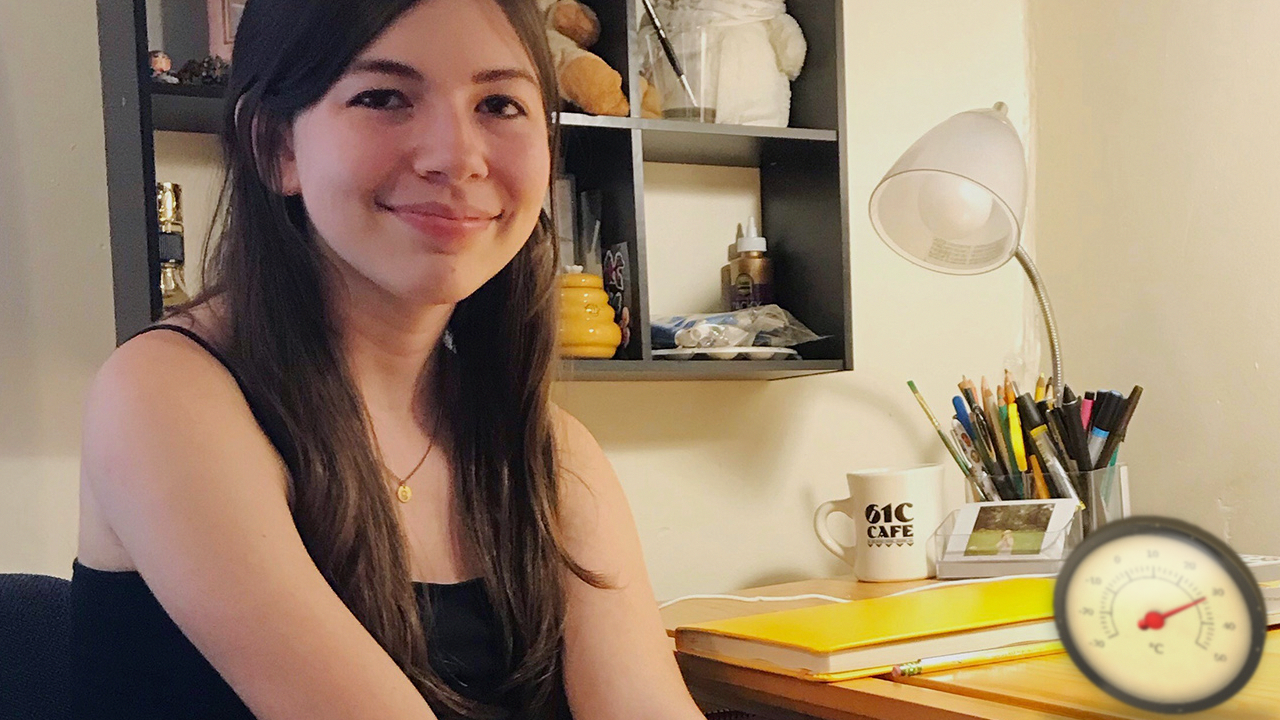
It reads 30 °C
